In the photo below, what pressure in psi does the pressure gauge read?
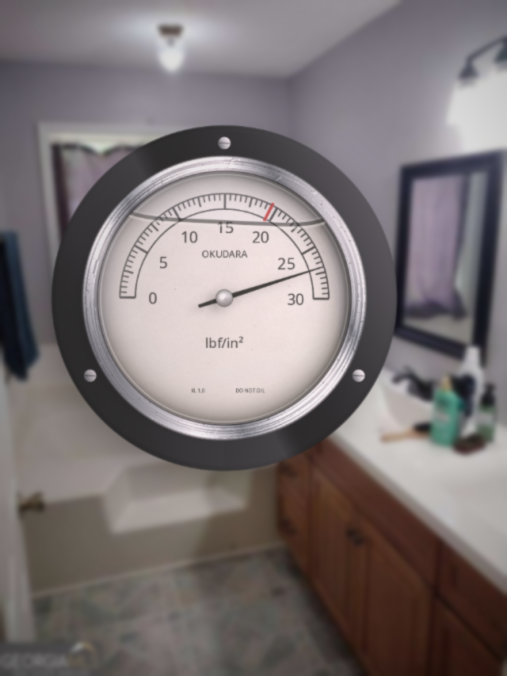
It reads 27 psi
